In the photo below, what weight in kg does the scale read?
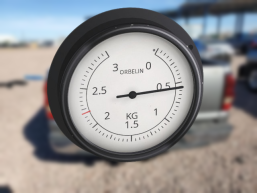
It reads 0.55 kg
